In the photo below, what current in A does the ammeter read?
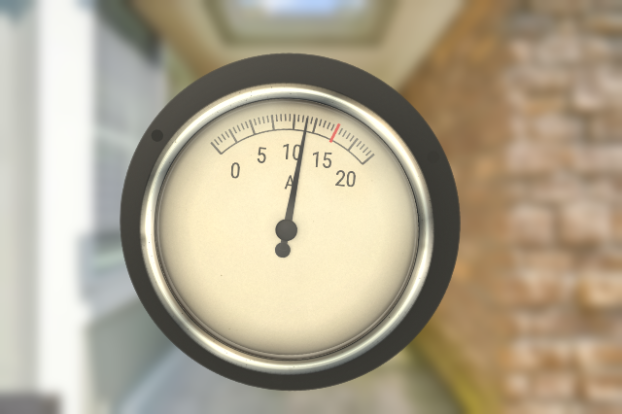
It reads 11.5 A
